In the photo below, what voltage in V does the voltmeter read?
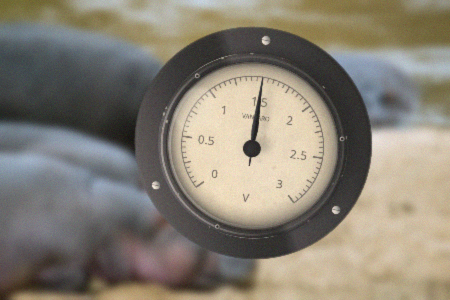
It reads 1.5 V
